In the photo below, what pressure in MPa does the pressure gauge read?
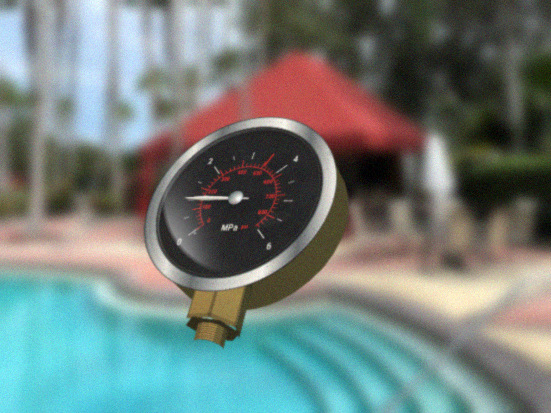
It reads 1 MPa
